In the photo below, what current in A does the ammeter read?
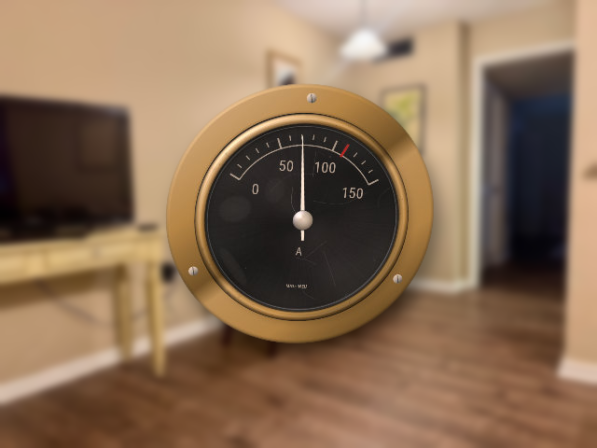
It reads 70 A
